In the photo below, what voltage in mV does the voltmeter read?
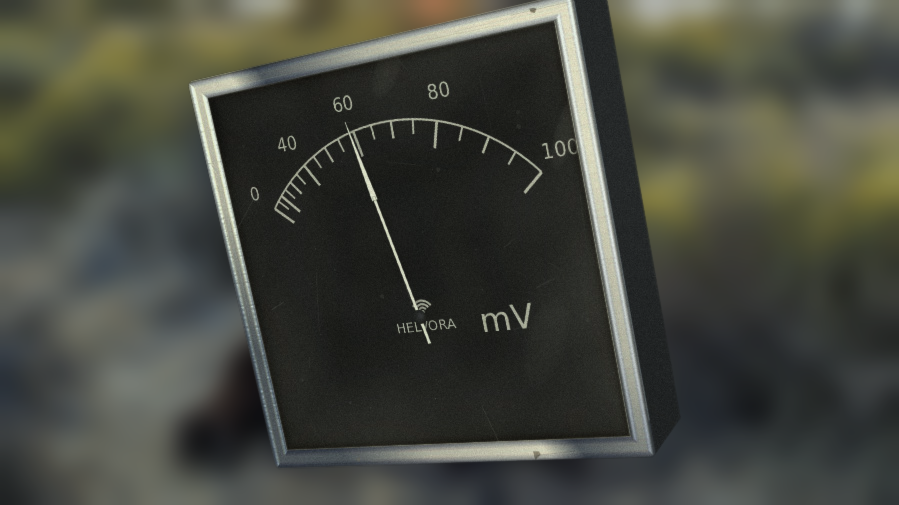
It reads 60 mV
